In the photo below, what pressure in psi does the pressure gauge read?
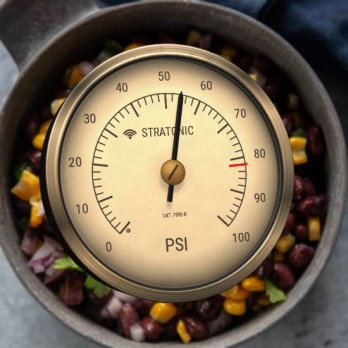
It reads 54 psi
